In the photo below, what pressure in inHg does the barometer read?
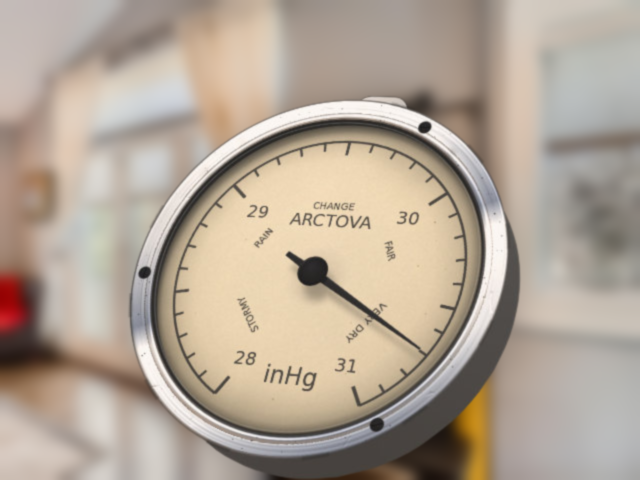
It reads 30.7 inHg
